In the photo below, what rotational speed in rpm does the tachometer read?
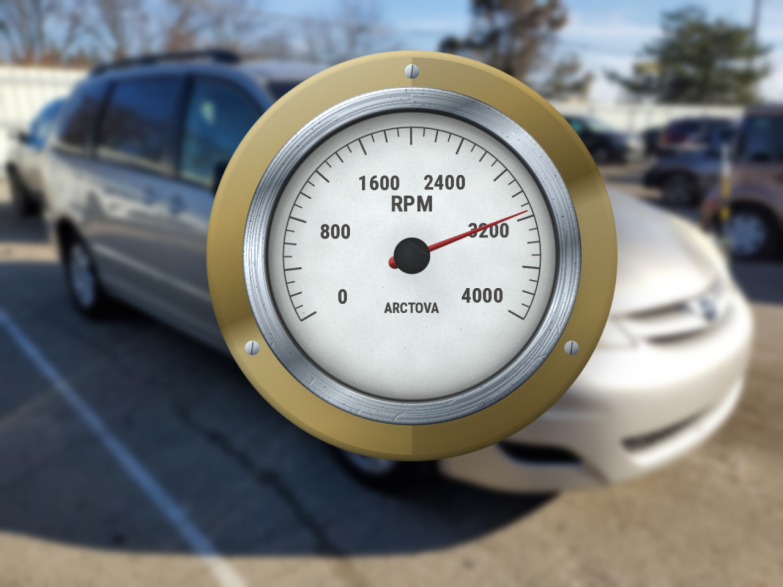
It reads 3150 rpm
